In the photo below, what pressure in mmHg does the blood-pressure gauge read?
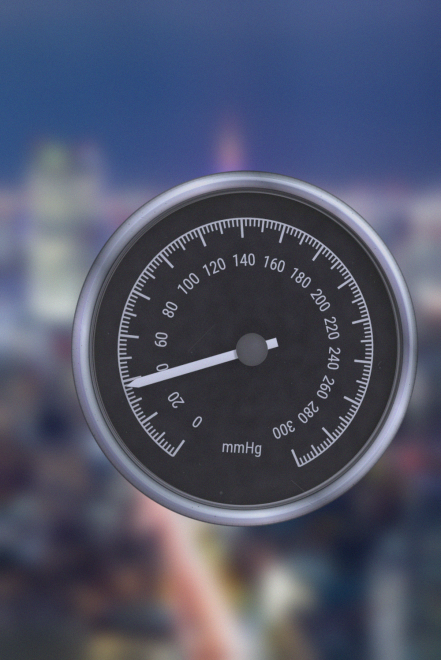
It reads 38 mmHg
